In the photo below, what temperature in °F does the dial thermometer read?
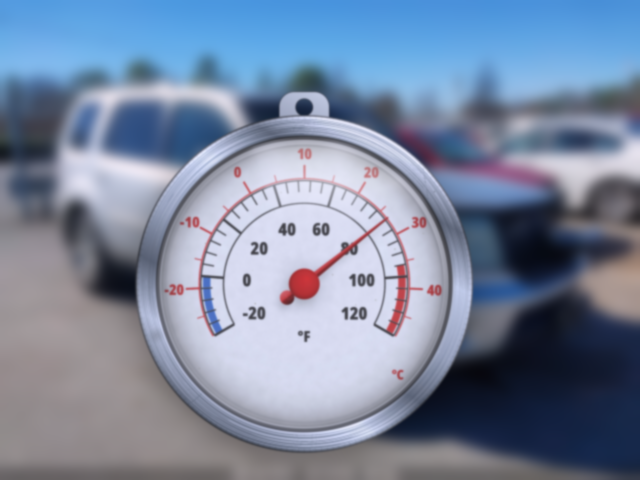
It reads 80 °F
